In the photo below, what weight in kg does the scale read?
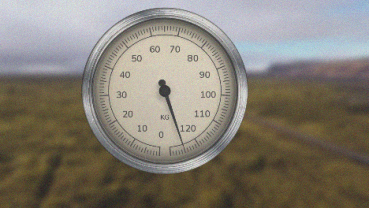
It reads 125 kg
